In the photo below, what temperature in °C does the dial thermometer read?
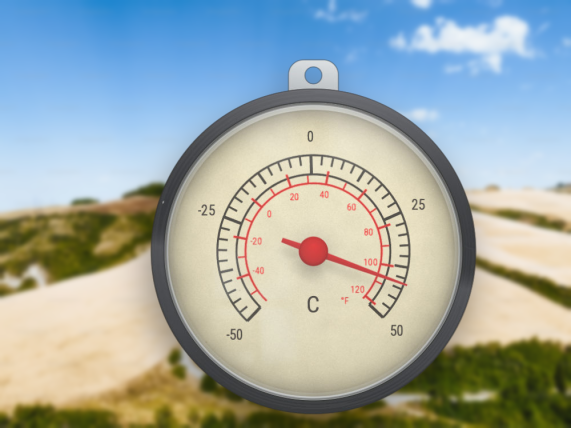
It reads 41.25 °C
